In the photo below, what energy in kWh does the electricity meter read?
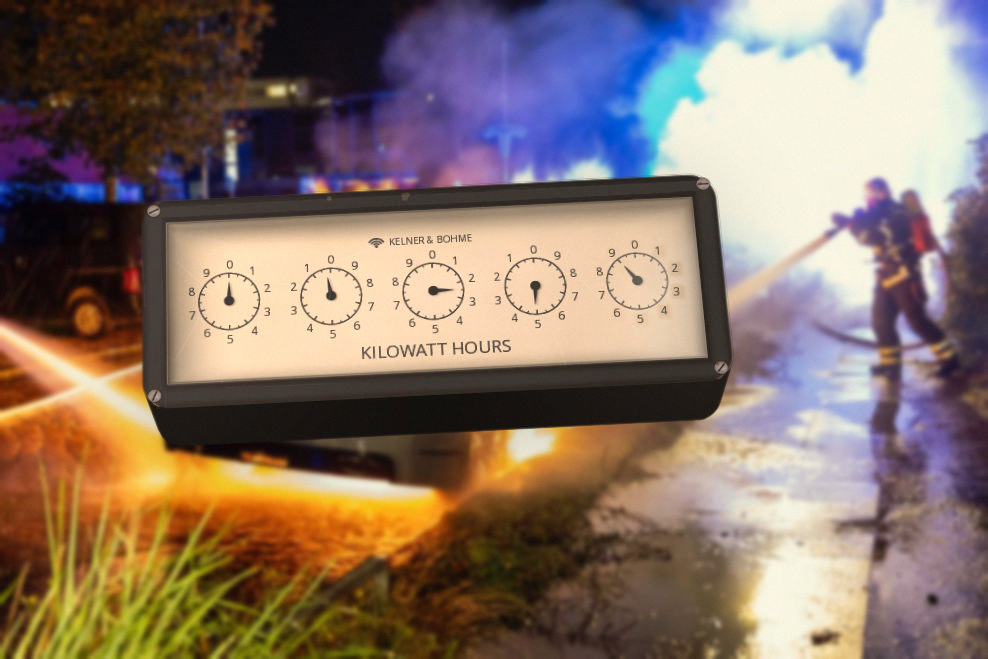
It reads 249 kWh
